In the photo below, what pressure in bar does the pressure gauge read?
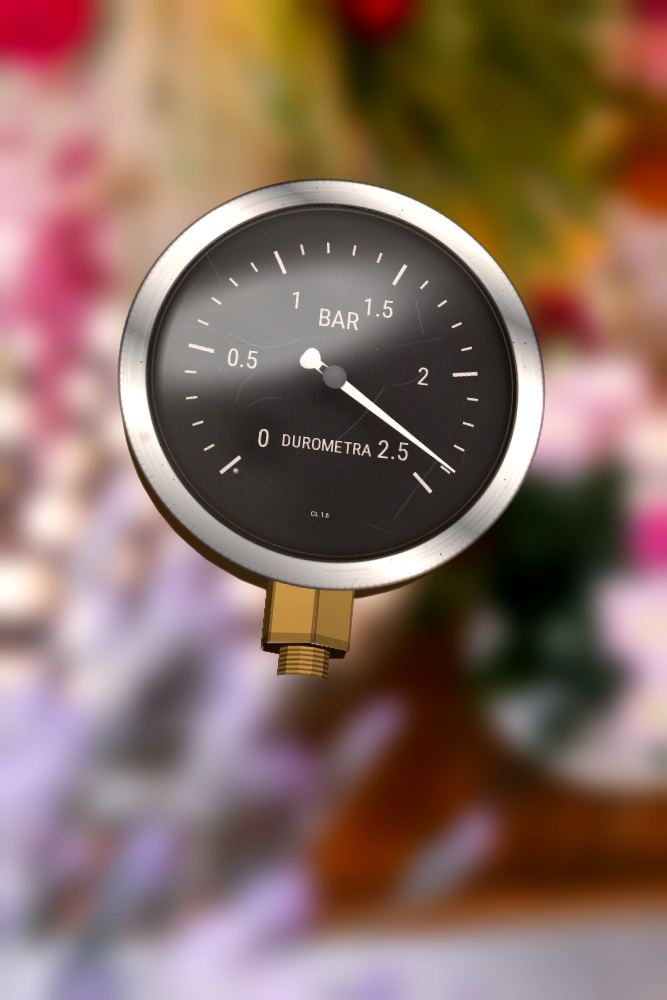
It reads 2.4 bar
